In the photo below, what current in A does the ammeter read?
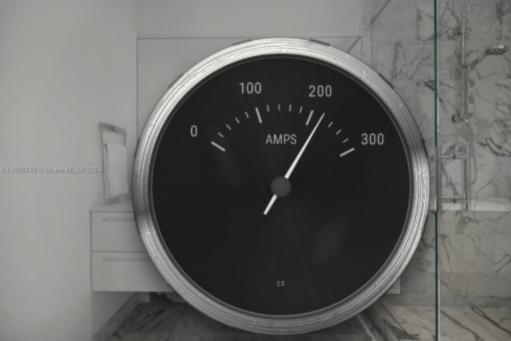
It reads 220 A
